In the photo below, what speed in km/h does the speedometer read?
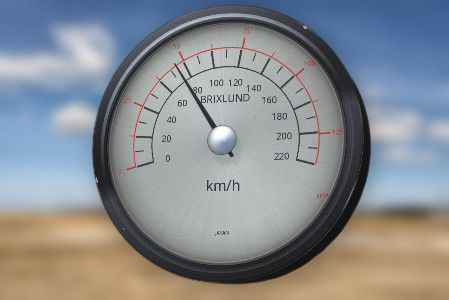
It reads 75 km/h
